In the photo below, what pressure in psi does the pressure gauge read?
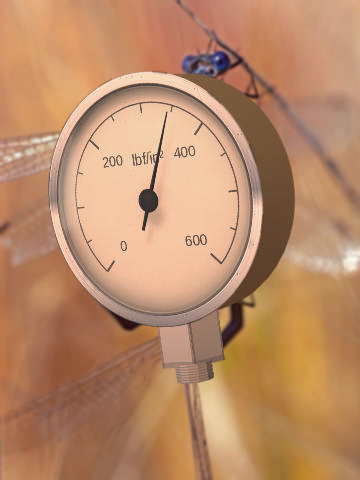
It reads 350 psi
